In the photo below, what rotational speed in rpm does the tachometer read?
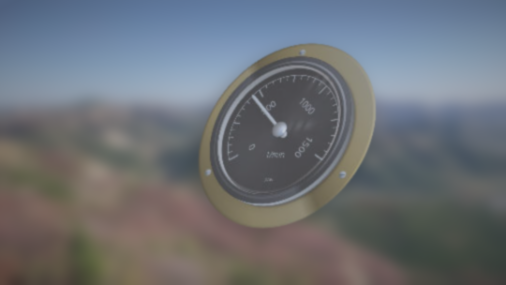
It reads 450 rpm
